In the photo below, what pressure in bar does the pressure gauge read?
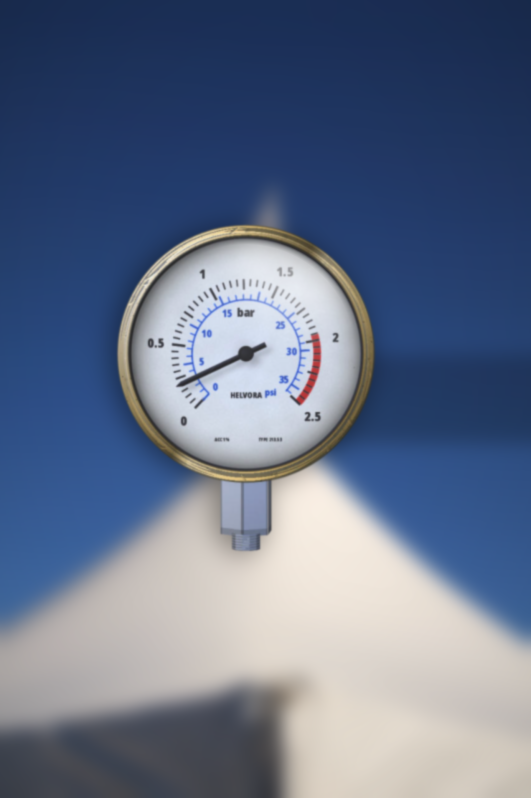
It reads 0.2 bar
